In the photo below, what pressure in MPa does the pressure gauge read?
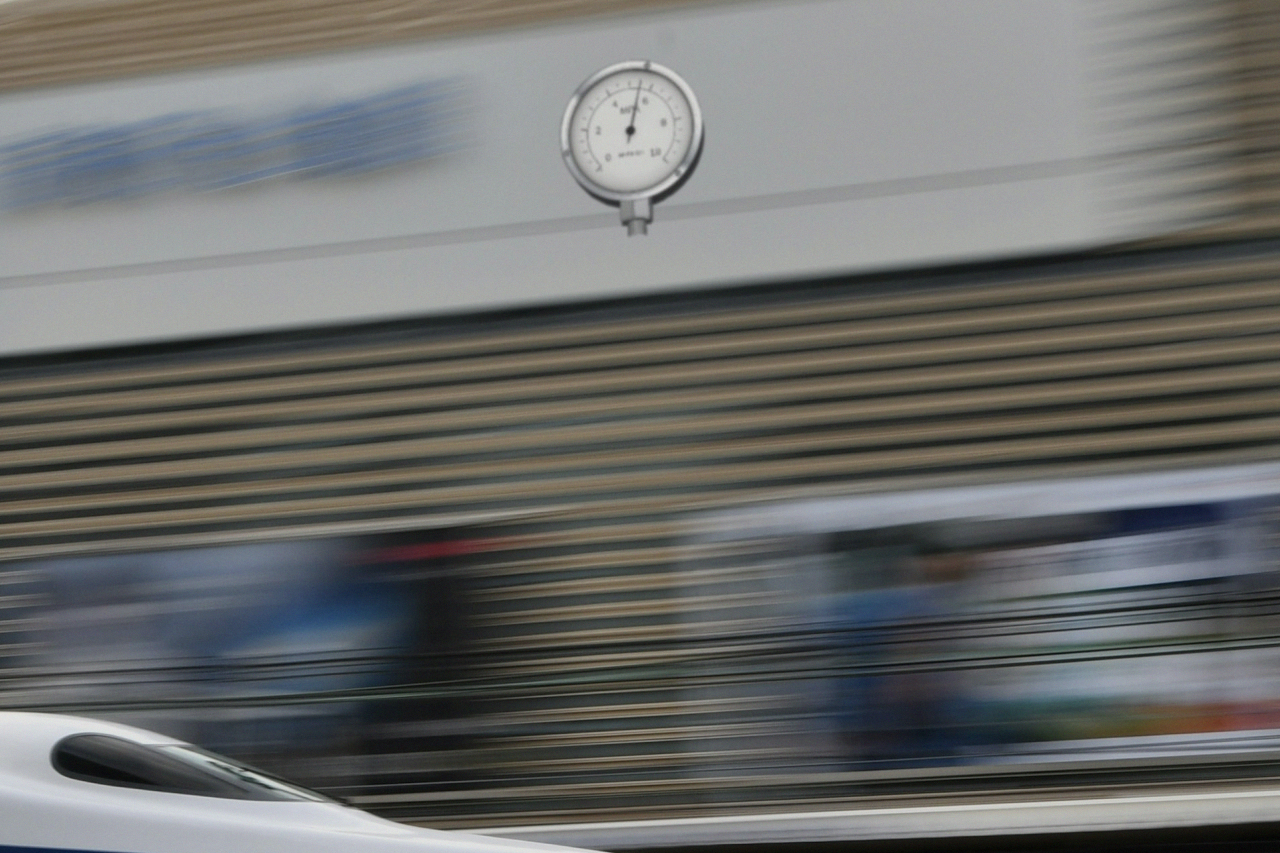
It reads 5.5 MPa
